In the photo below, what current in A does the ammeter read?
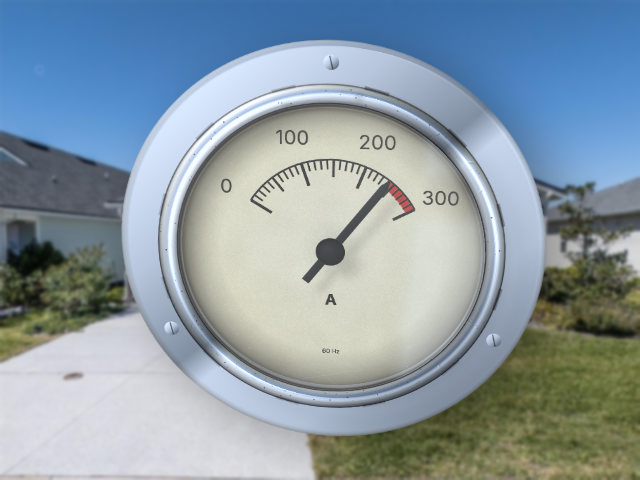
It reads 240 A
